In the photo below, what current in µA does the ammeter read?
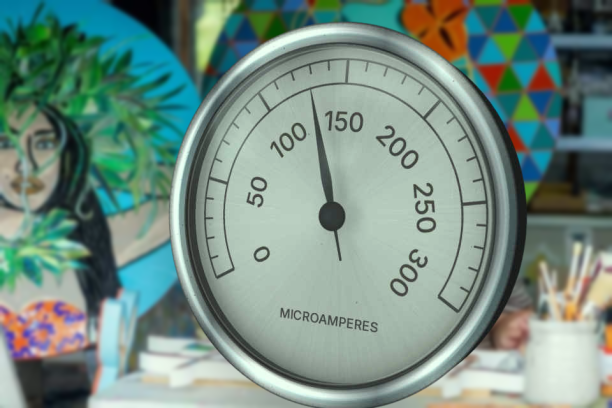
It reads 130 µA
